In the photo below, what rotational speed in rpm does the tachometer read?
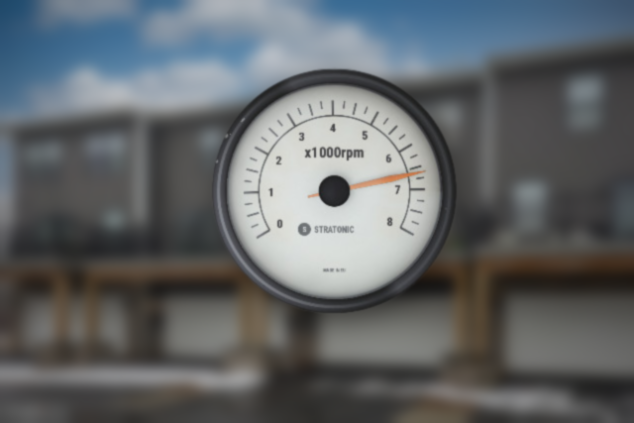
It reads 6625 rpm
